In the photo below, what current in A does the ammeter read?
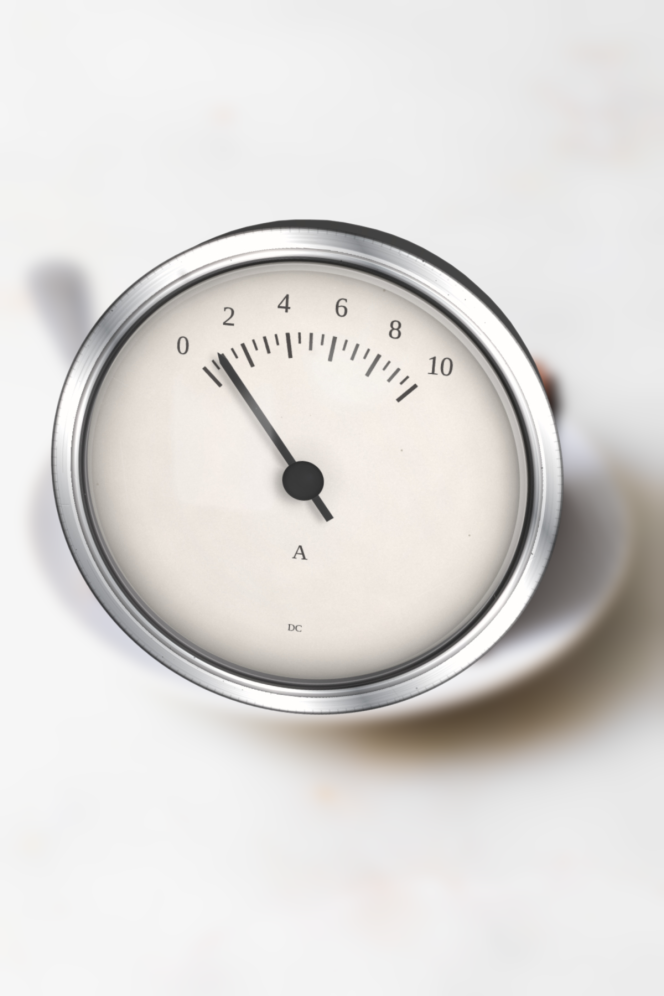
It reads 1 A
